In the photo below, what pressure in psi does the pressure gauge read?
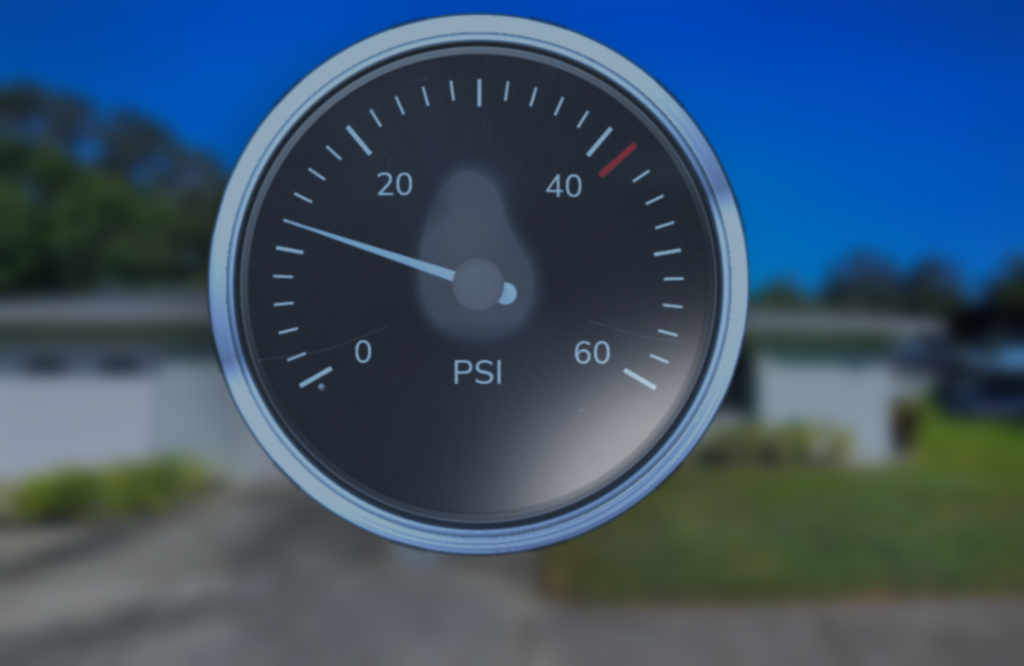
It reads 12 psi
